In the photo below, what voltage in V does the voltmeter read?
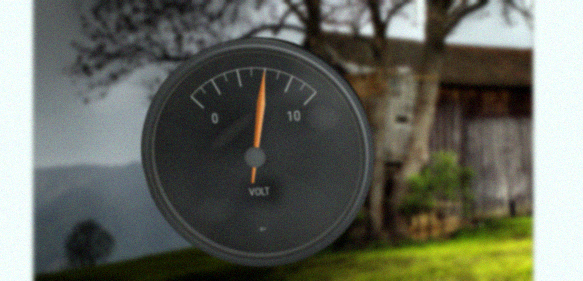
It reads 6 V
